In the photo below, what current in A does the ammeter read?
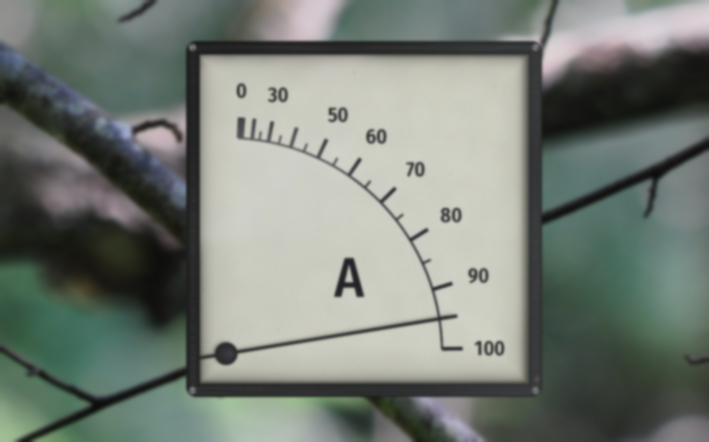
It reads 95 A
